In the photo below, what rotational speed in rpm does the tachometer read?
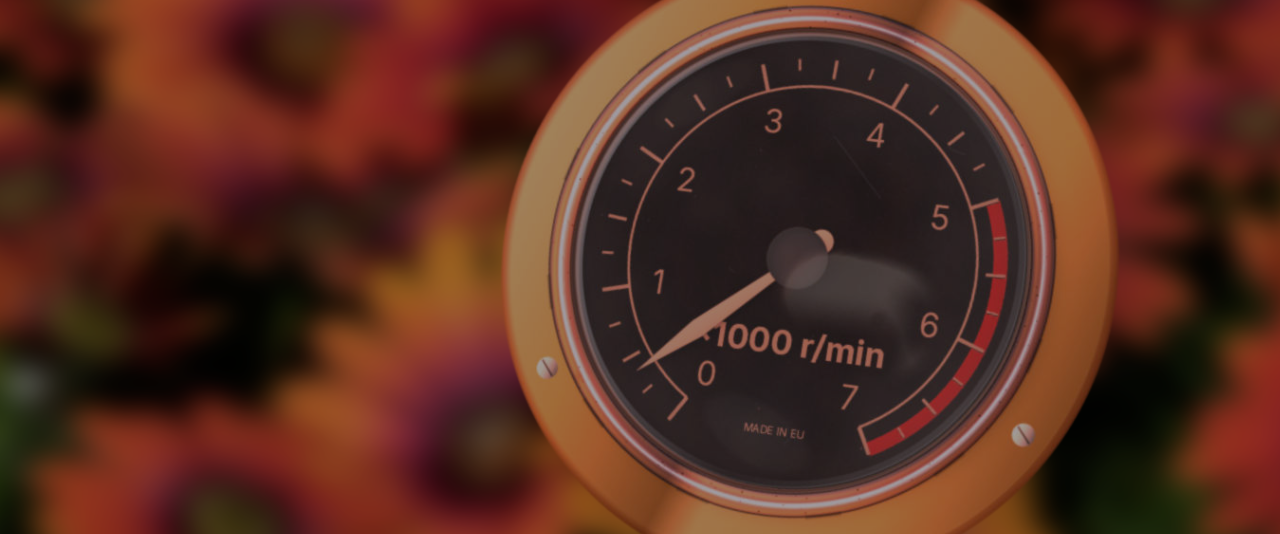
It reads 375 rpm
